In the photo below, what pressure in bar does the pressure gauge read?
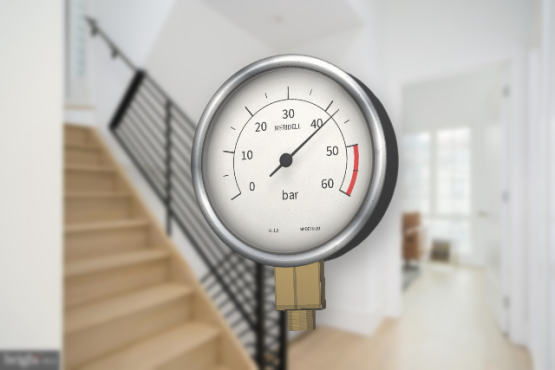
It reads 42.5 bar
